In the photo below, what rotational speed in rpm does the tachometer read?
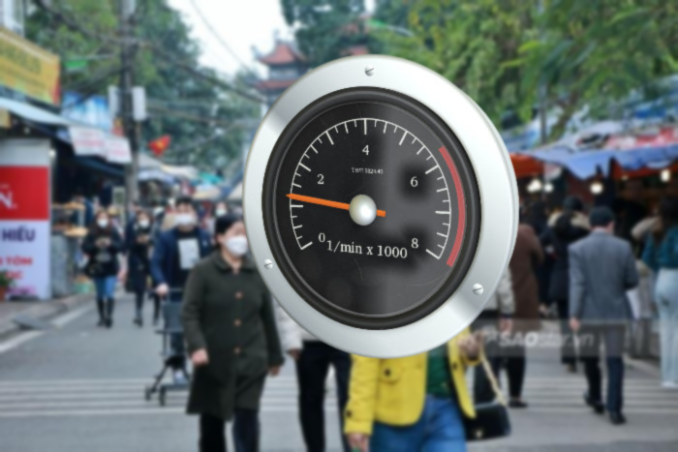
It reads 1250 rpm
